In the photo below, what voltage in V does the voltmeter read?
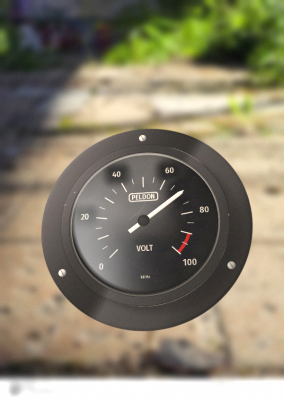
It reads 70 V
